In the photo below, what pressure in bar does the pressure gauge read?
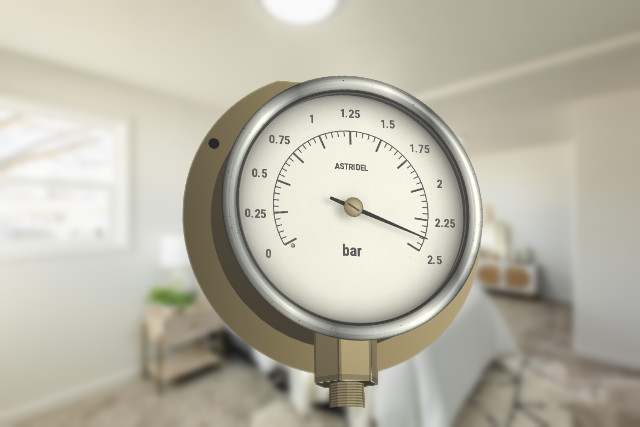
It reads 2.4 bar
